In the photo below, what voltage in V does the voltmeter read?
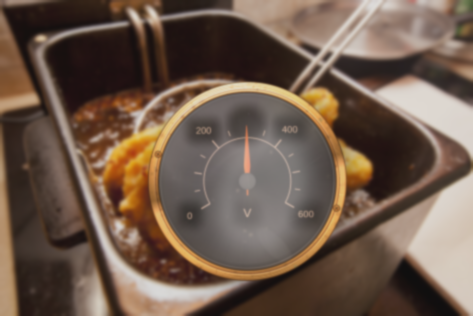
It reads 300 V
